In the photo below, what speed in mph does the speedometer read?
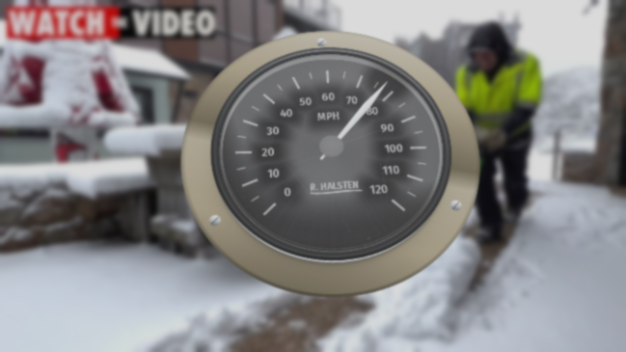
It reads 77.5 mph
